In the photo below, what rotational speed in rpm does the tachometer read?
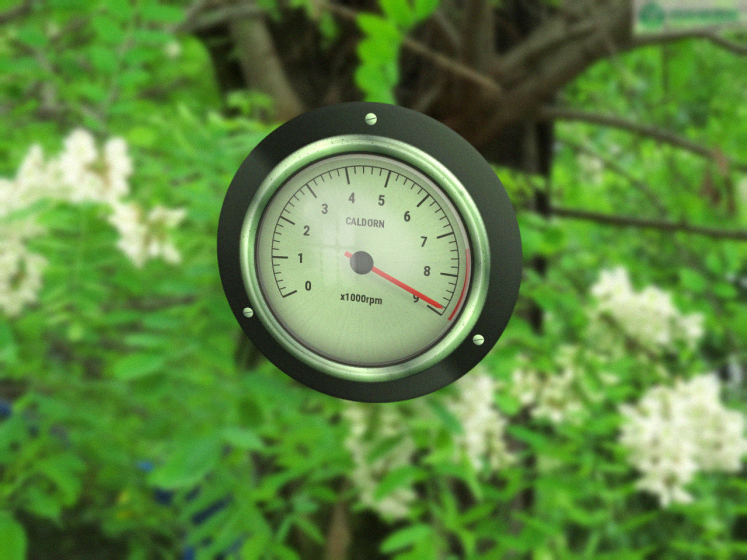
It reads 8800 rpm
